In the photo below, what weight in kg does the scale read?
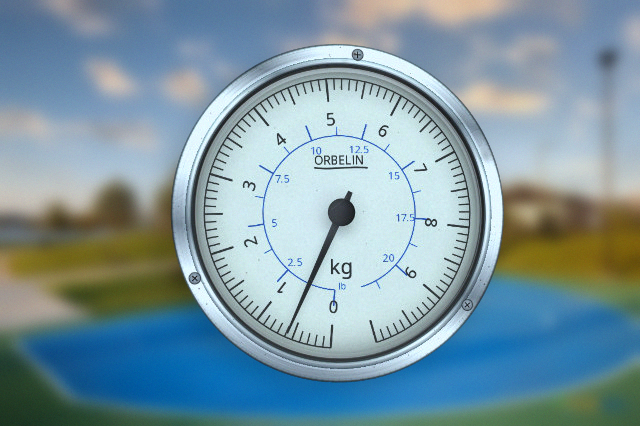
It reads 0.6 kg
